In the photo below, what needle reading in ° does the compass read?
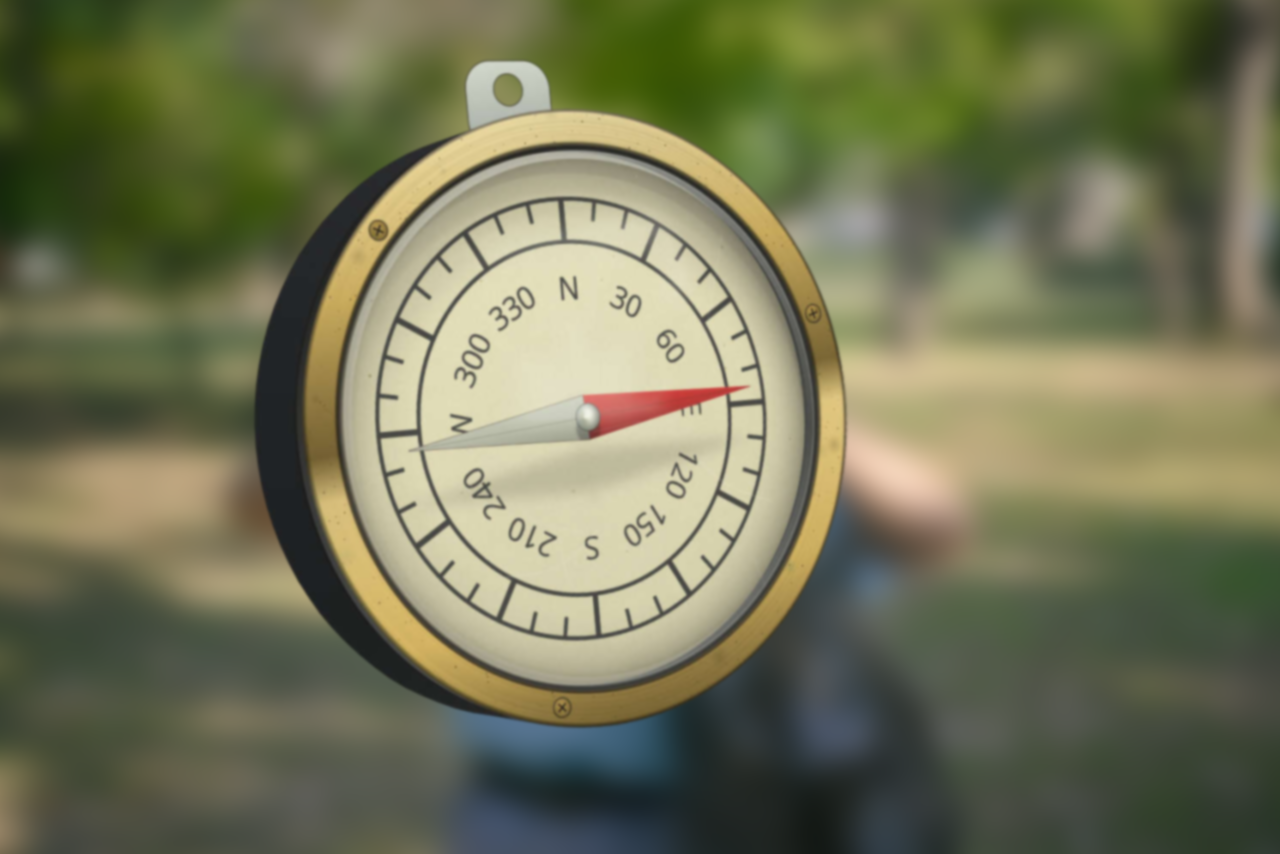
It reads 85 °
